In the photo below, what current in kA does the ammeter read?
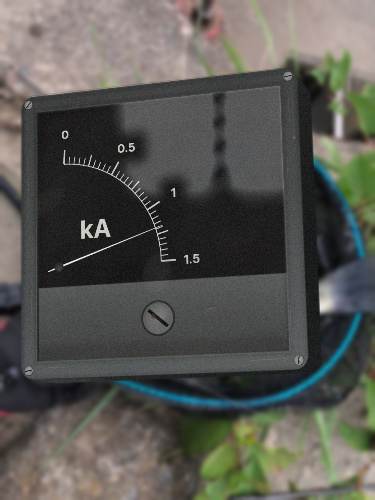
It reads 1.2 kA
